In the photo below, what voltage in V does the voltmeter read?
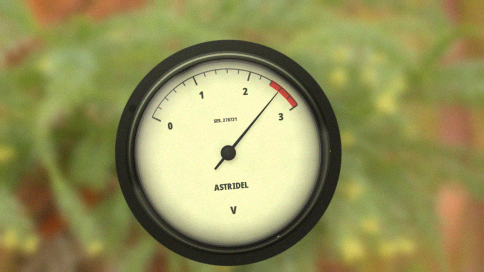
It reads 2.6 V
